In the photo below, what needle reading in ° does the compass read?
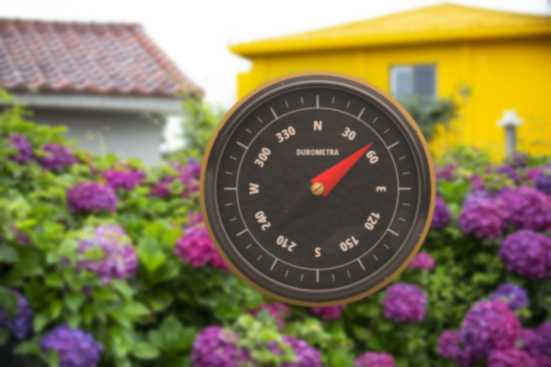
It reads 50 °
